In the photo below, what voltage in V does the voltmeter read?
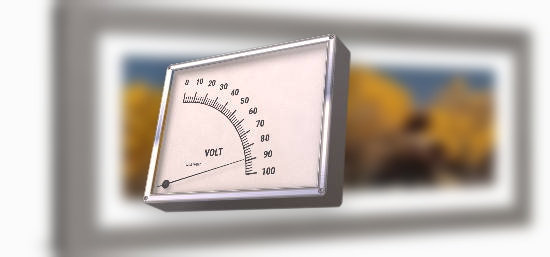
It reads 90 V
